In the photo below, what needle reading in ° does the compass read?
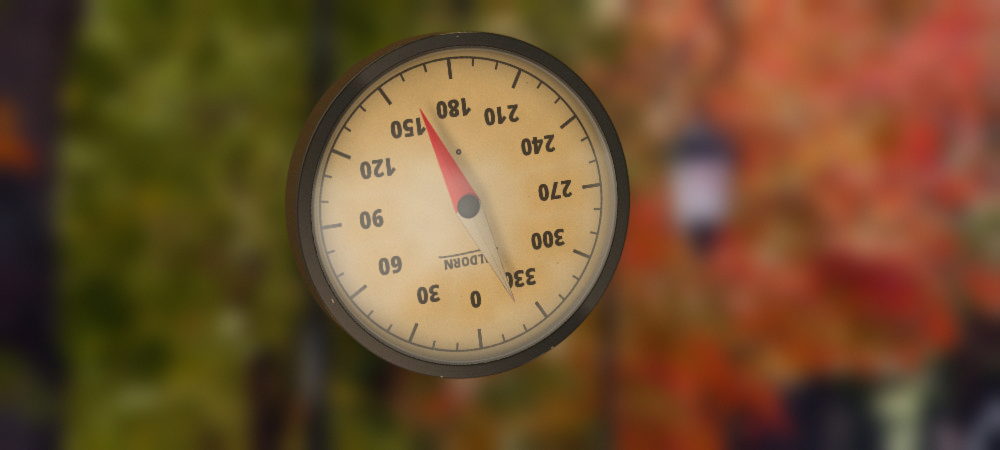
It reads 160 °
